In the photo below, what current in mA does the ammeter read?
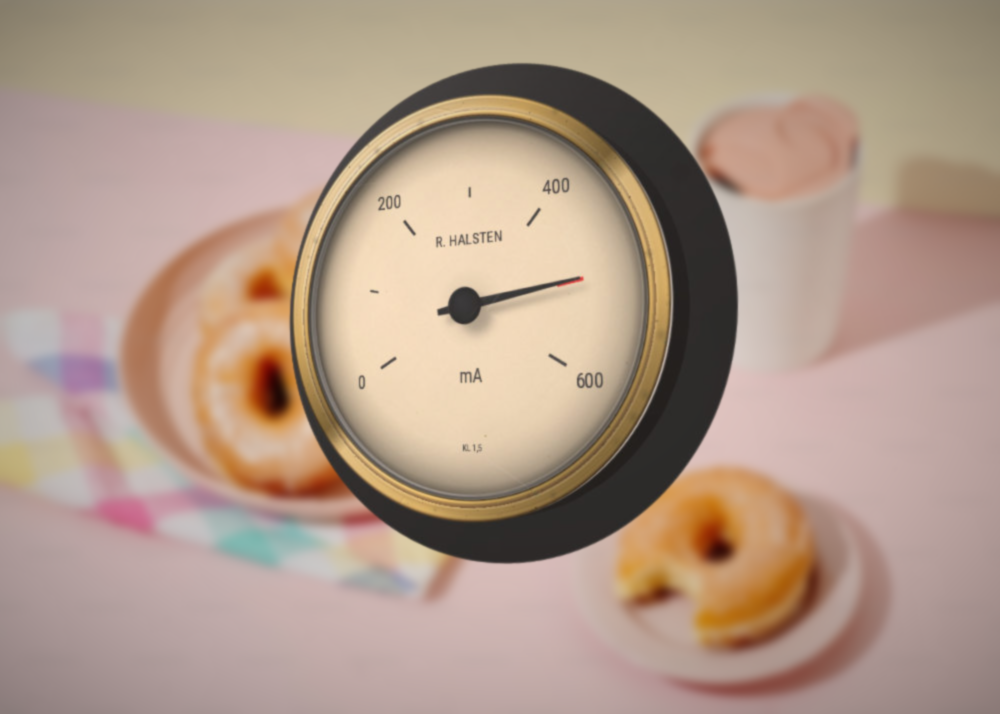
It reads 500 mA
